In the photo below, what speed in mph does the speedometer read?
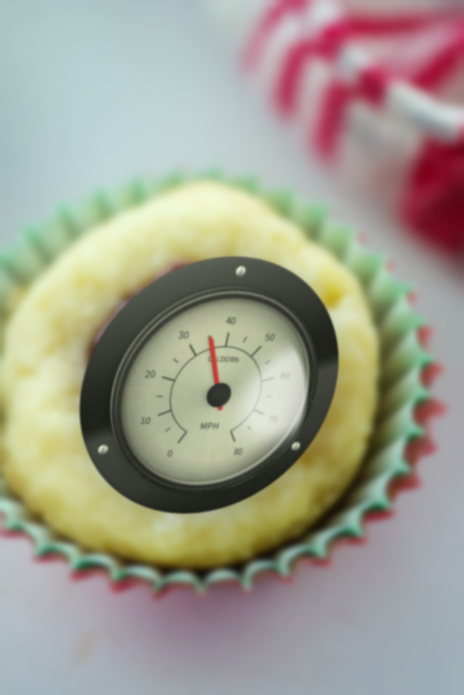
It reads 35 mph
